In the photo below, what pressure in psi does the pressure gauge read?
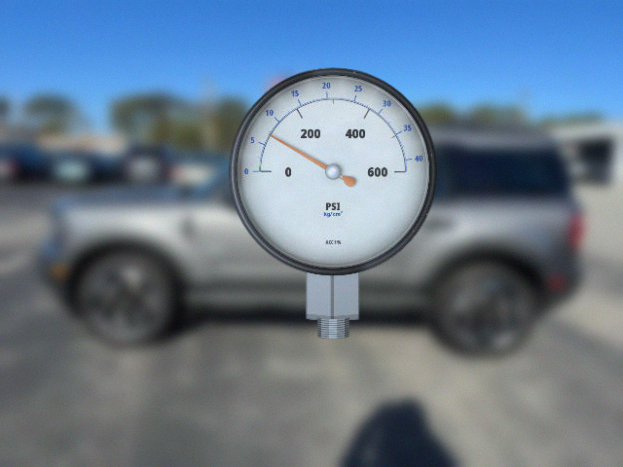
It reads 100 psi
